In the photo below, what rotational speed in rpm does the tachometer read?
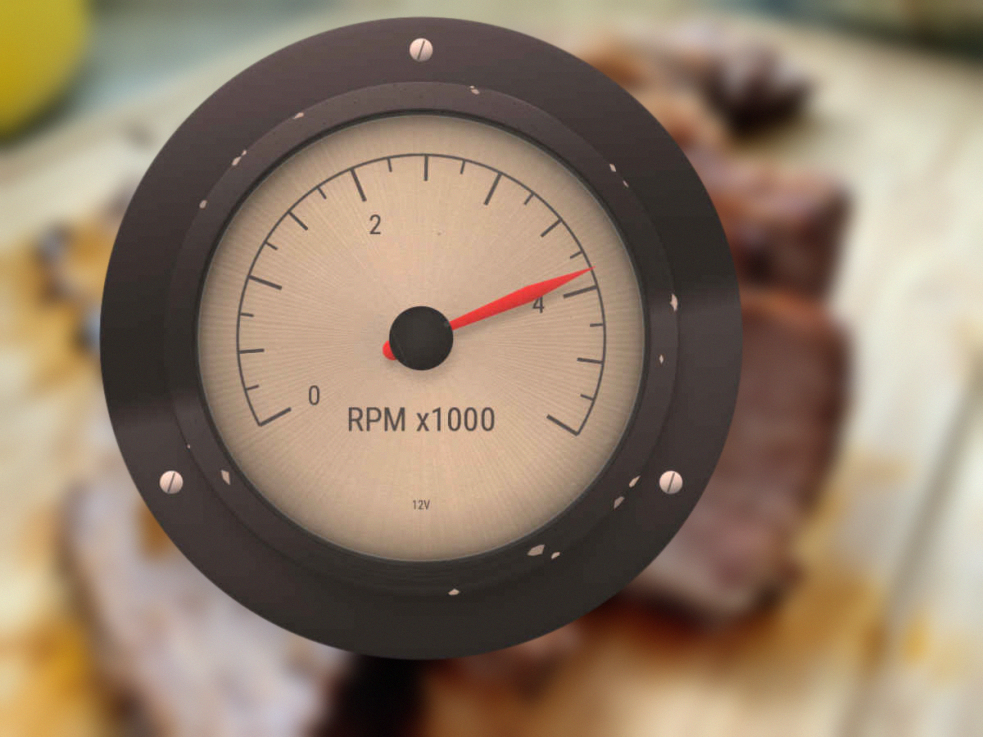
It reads 3875 rpm
